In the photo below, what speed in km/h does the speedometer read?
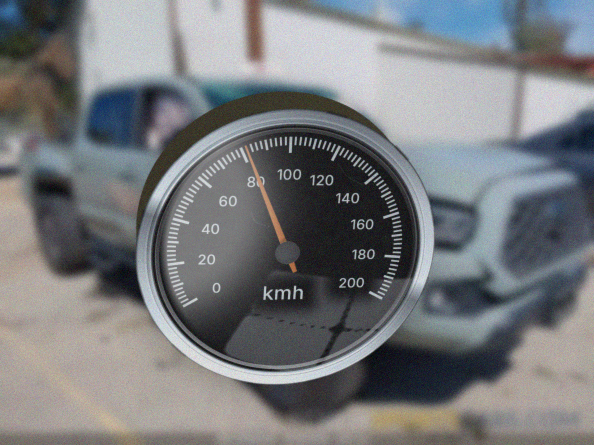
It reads 82 km/h
